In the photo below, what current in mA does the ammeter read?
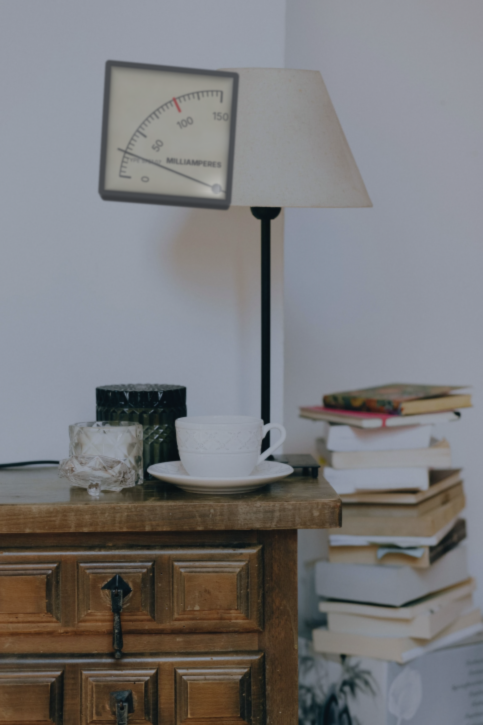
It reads 25 mA
